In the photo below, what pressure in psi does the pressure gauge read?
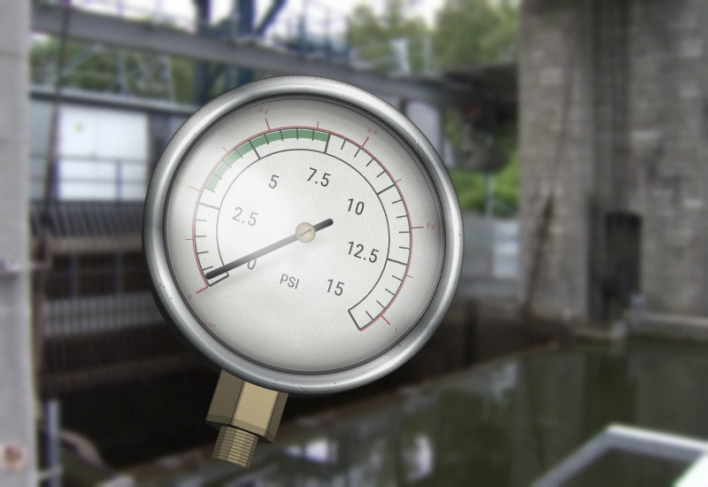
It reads 0.25 psi
